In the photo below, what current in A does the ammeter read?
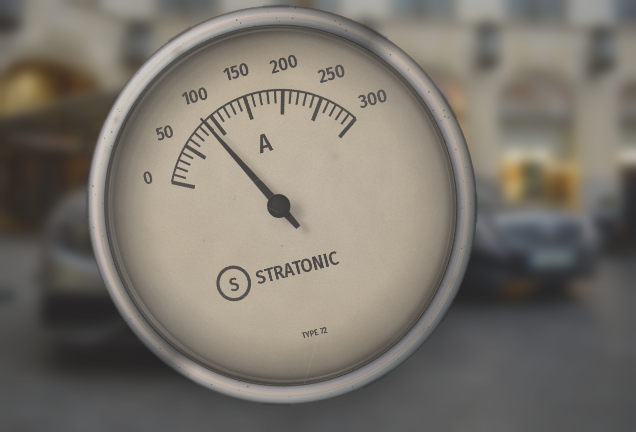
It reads 90 A
